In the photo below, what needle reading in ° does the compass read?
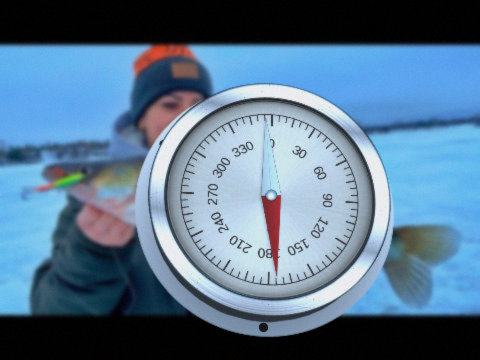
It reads 175 °
